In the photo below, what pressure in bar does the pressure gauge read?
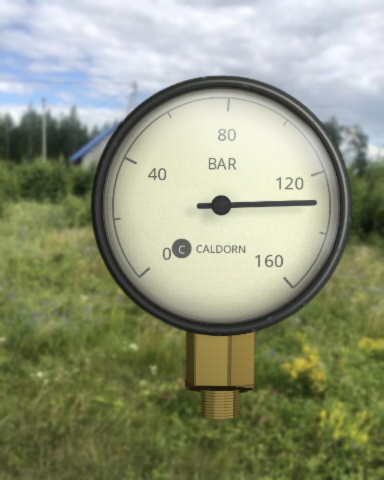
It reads 130 bar
